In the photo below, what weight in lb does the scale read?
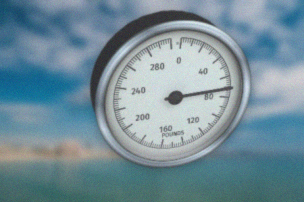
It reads 70 lb
